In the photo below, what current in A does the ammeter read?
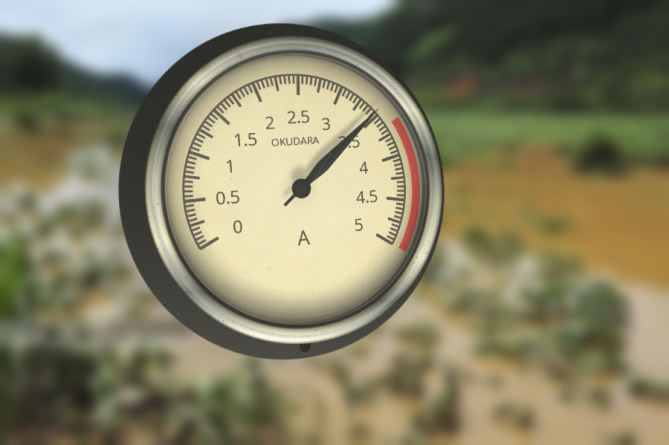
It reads 3.45 A
